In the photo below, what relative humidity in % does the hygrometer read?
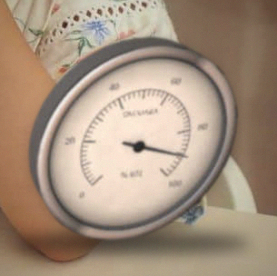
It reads 90 %
